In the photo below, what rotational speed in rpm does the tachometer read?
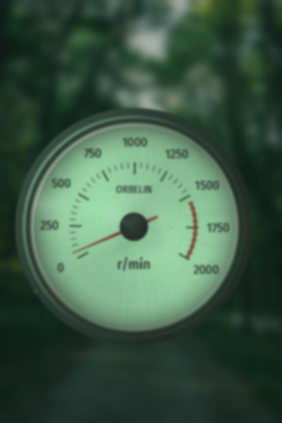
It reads 50 rpm
